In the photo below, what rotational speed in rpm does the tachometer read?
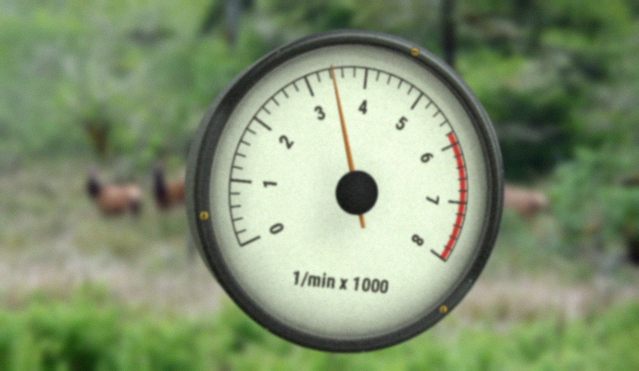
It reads 3400 rpm
